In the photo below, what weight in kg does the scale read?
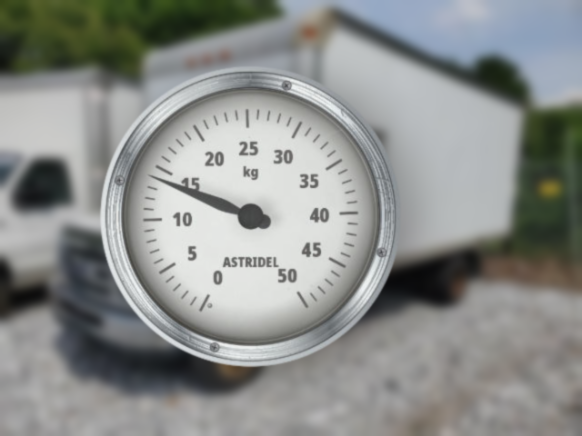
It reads 14 kg
